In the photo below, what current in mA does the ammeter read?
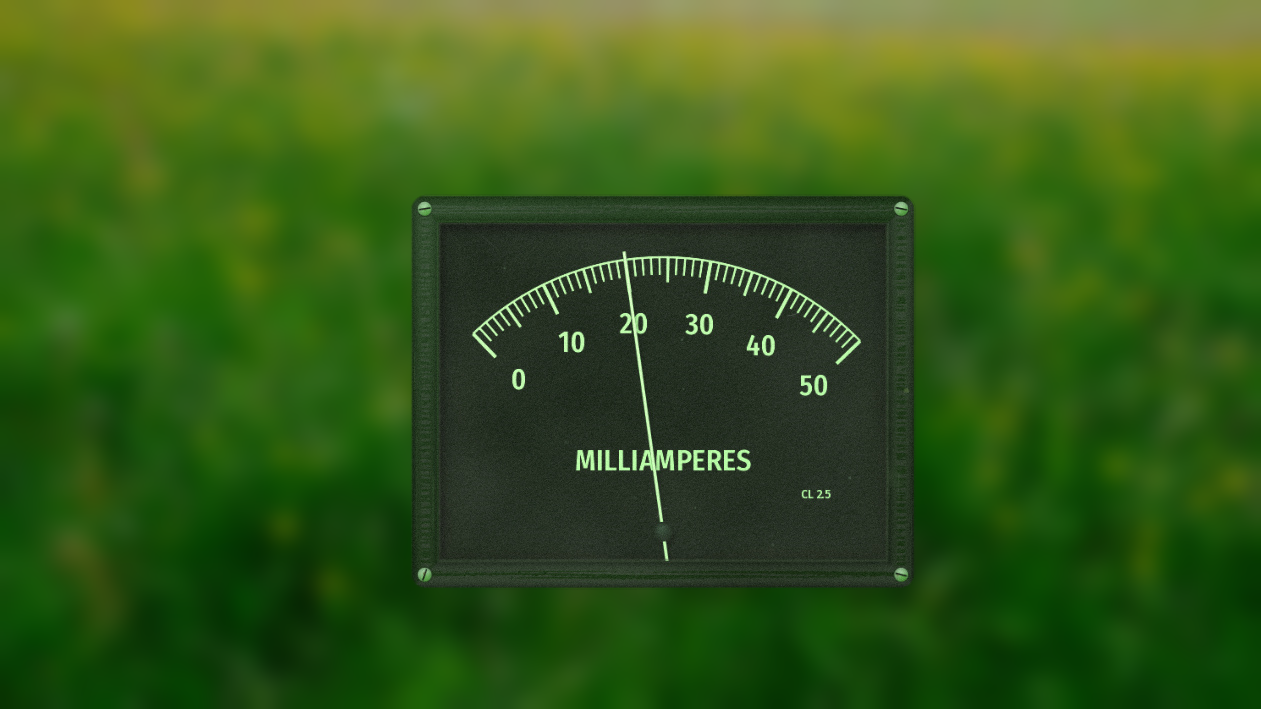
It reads 20 mA
